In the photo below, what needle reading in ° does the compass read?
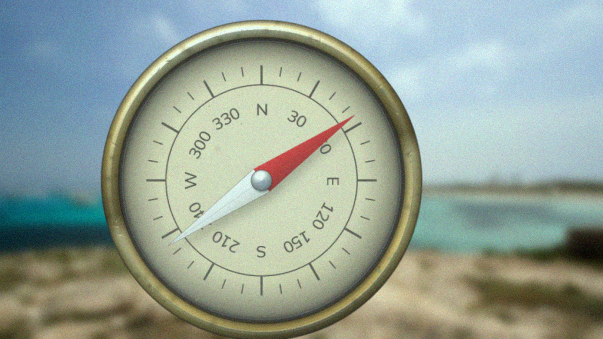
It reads 55 °
